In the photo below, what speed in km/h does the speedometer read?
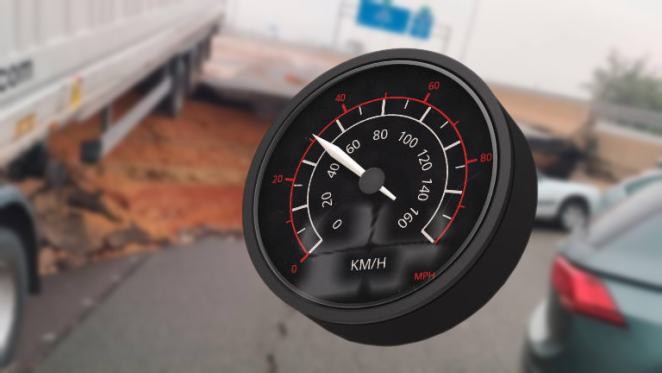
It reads 50 km/h
